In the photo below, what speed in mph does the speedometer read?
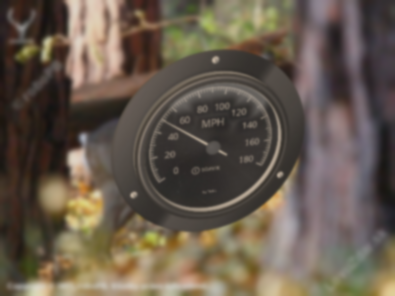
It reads 50 mph
